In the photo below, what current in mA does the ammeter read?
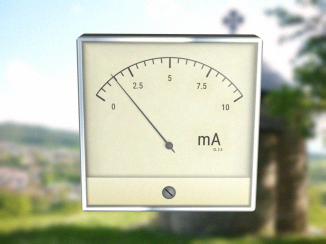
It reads 1.5 mA
